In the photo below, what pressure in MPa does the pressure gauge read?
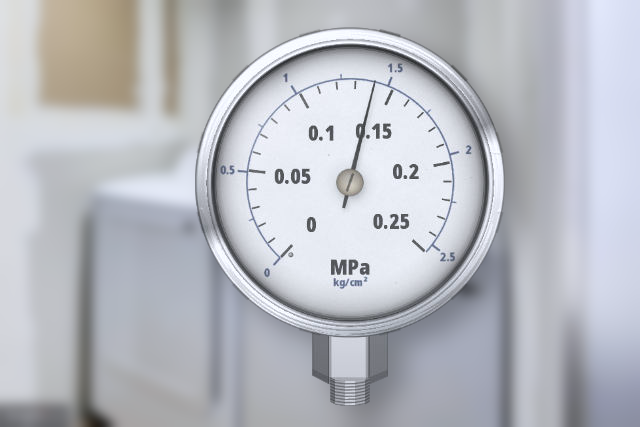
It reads 0.14 MPa
